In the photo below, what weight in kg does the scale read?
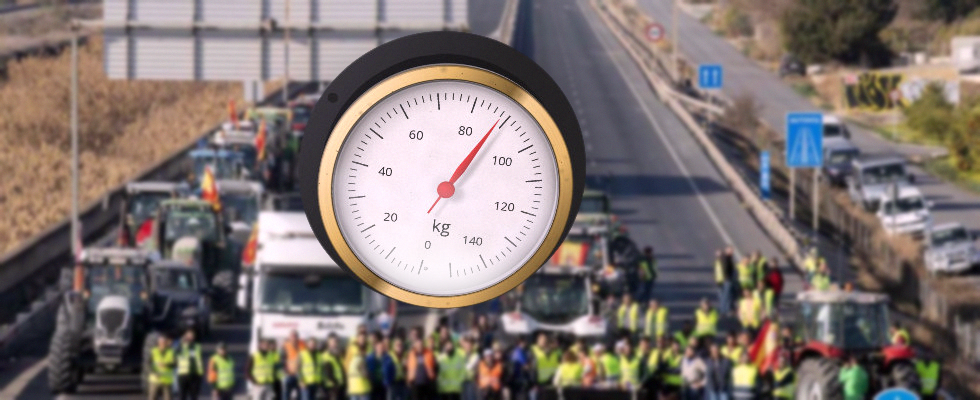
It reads 88 kg
